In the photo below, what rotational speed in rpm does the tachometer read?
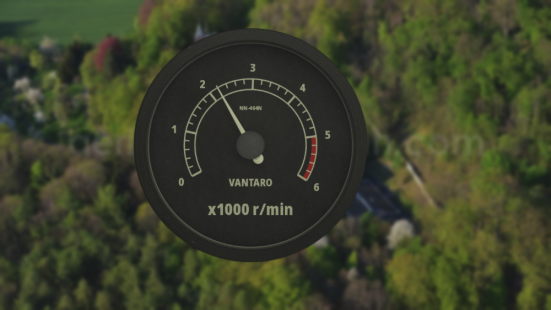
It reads 2200 rpm
